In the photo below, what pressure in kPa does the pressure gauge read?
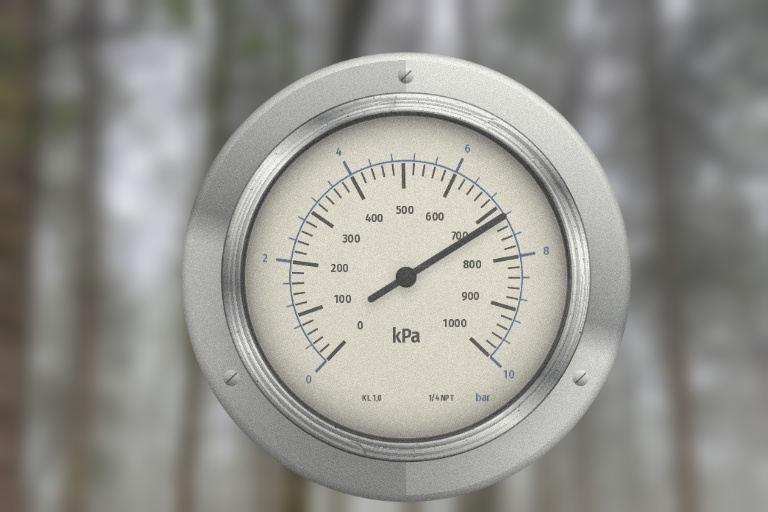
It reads 720 kPa
